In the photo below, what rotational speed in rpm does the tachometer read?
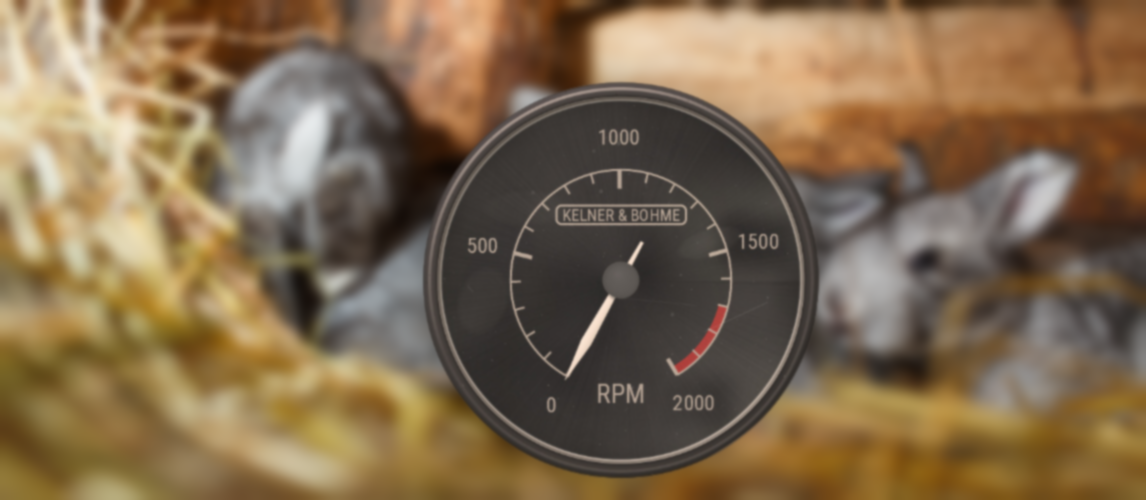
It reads 0 rpm
